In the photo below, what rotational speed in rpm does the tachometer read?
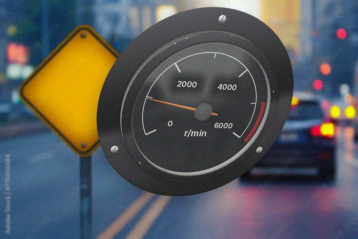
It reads 1000 rpm
